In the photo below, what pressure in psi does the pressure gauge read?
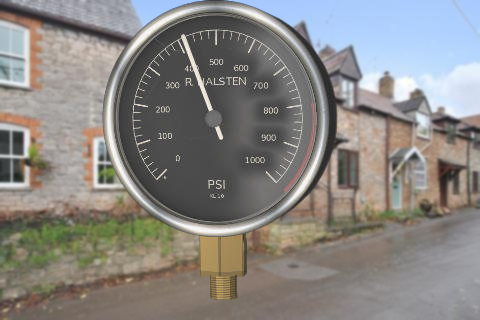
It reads 420 psi
